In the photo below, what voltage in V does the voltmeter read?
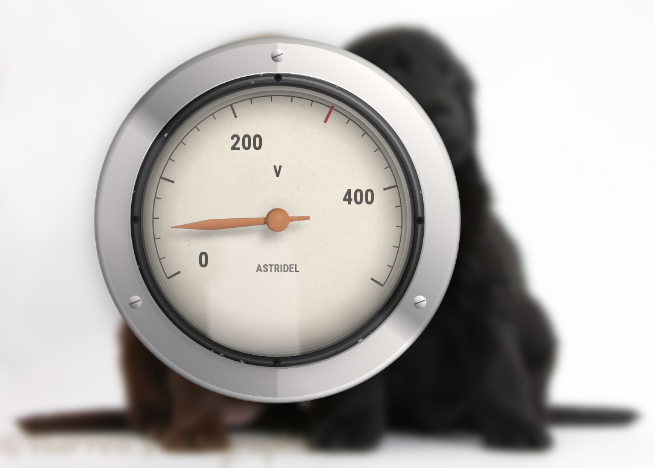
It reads 50 V
